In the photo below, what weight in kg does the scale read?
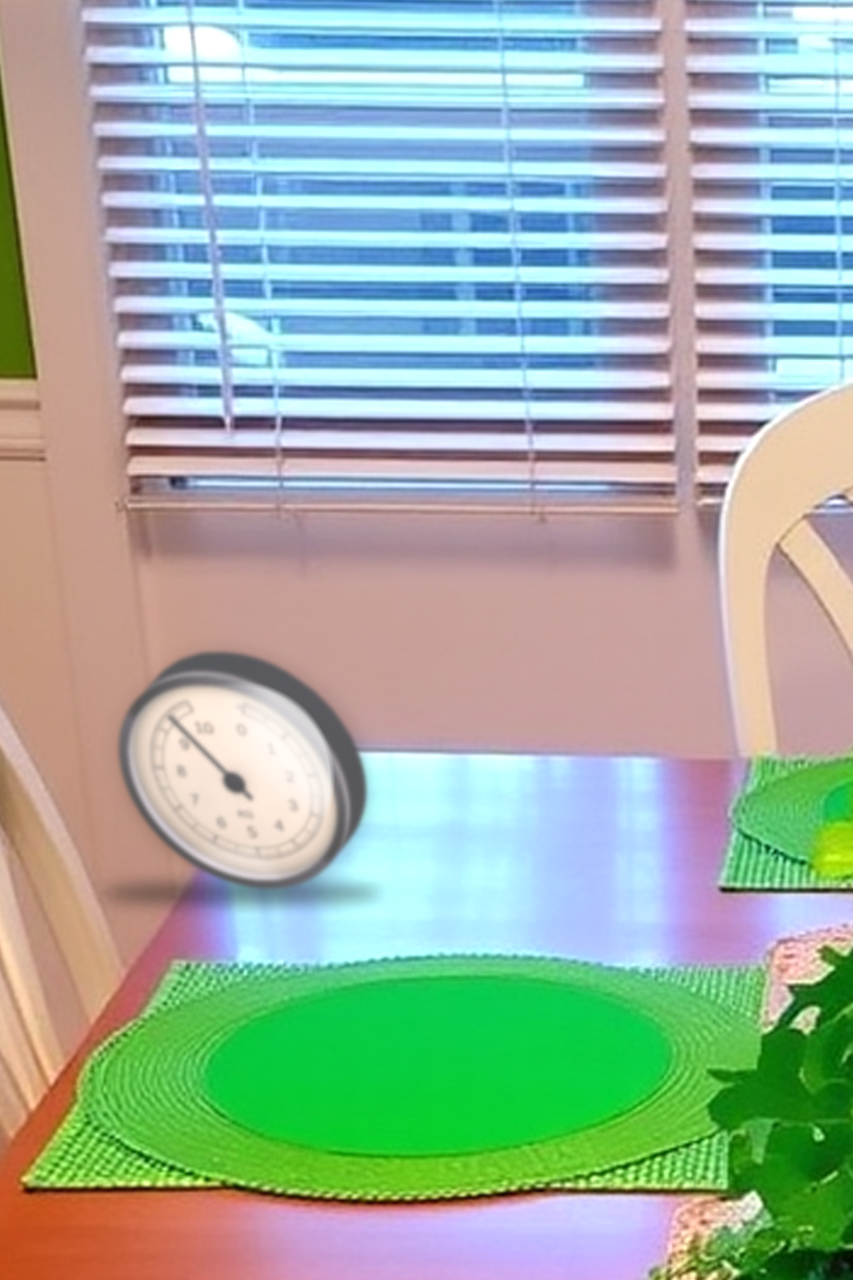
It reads 9.5 kg
